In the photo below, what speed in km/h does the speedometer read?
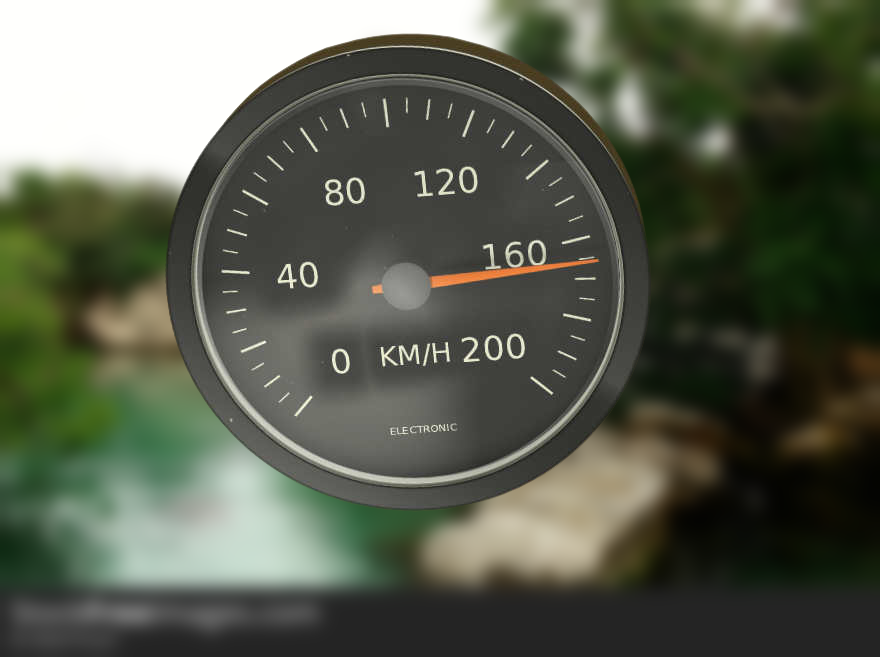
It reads 165 km/h
